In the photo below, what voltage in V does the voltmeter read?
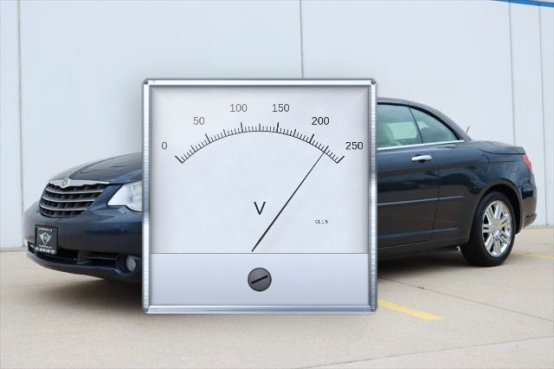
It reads 225 V
